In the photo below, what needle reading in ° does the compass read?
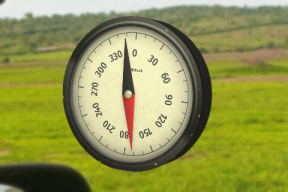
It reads 170 °
